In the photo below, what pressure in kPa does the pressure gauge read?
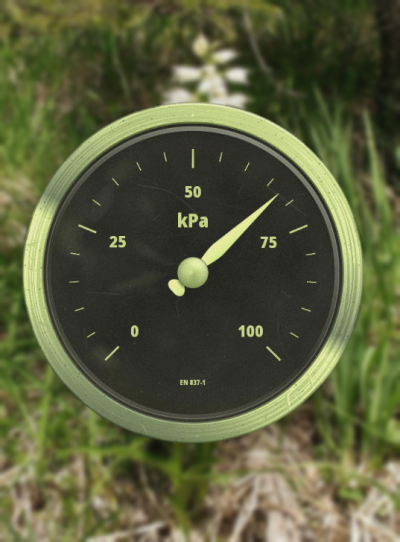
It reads 67.5 kPa
